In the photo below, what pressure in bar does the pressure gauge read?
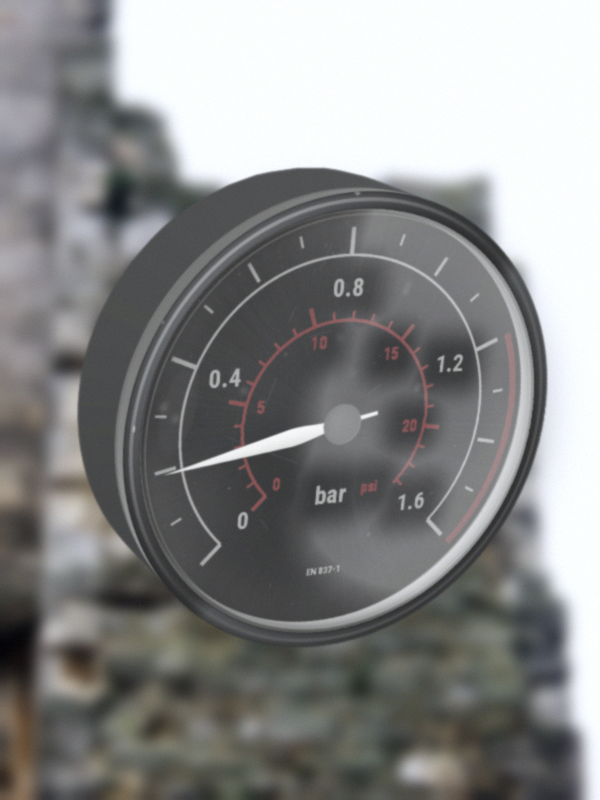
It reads 0.2 bar
